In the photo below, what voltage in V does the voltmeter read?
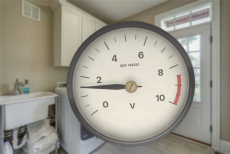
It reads 1.5 V
